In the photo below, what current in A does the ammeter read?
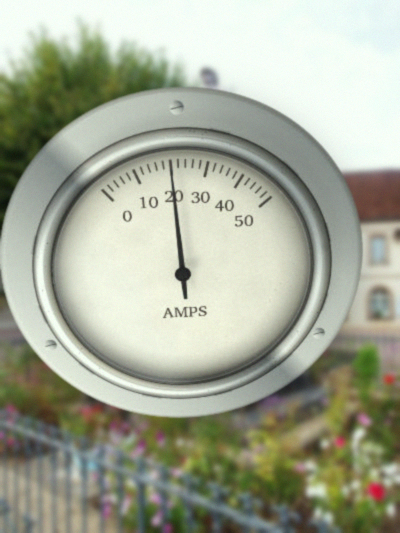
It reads 20 A
